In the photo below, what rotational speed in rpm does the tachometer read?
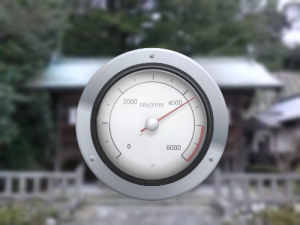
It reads 4250 rpm
